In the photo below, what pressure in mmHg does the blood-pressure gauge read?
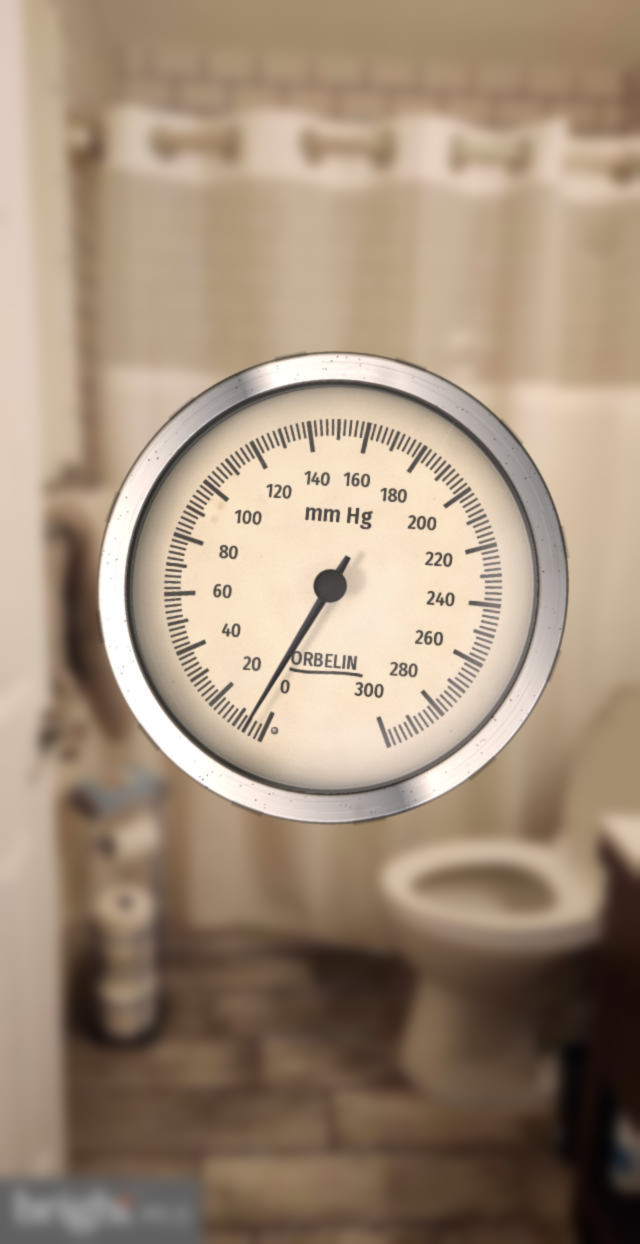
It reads 6 mmHg
